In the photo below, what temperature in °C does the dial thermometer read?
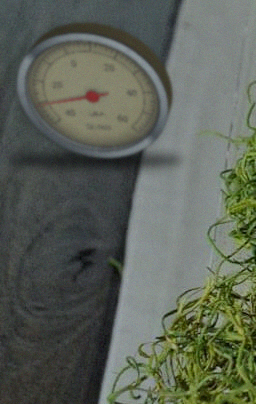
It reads -30 °C
